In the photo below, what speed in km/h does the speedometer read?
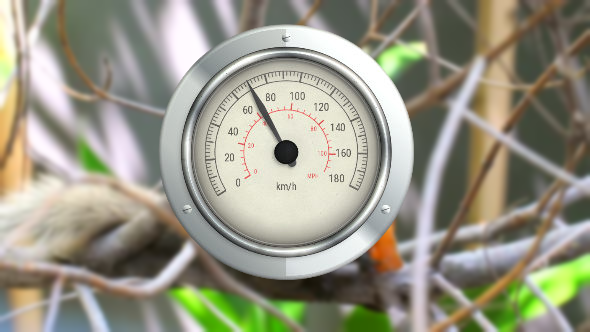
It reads 70 km/h
